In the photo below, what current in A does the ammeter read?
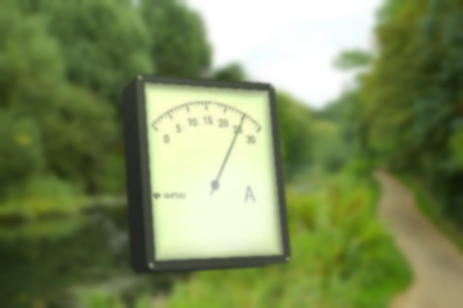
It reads 25 A
